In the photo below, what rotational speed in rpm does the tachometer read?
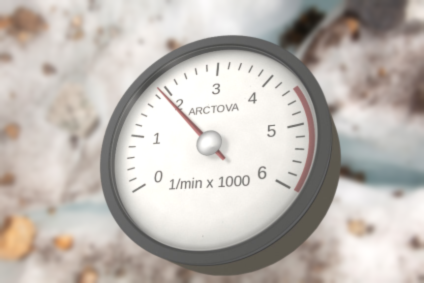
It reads 1900 rpm
